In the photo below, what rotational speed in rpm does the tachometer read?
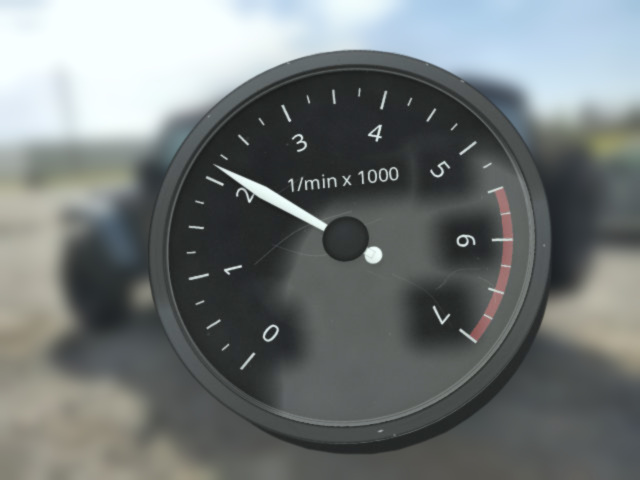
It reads 2125 rpm
